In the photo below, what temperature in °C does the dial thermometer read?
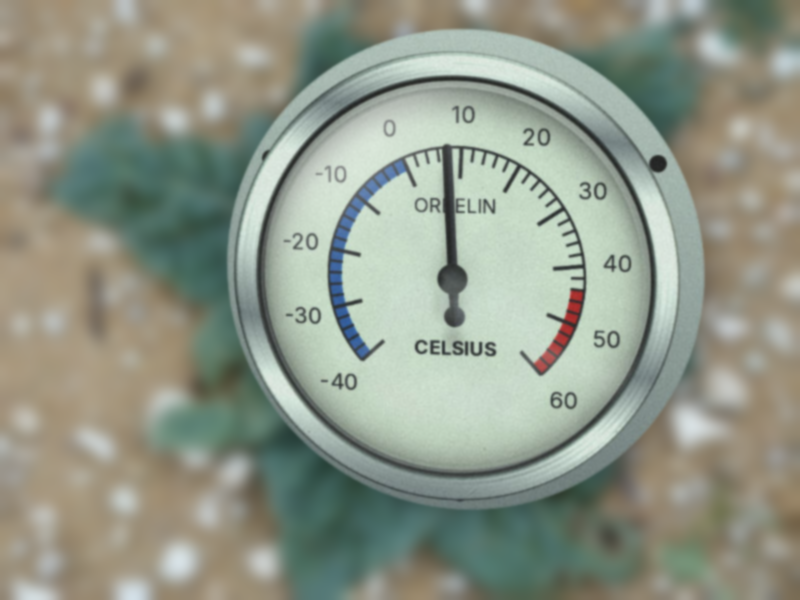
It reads 8 °C
